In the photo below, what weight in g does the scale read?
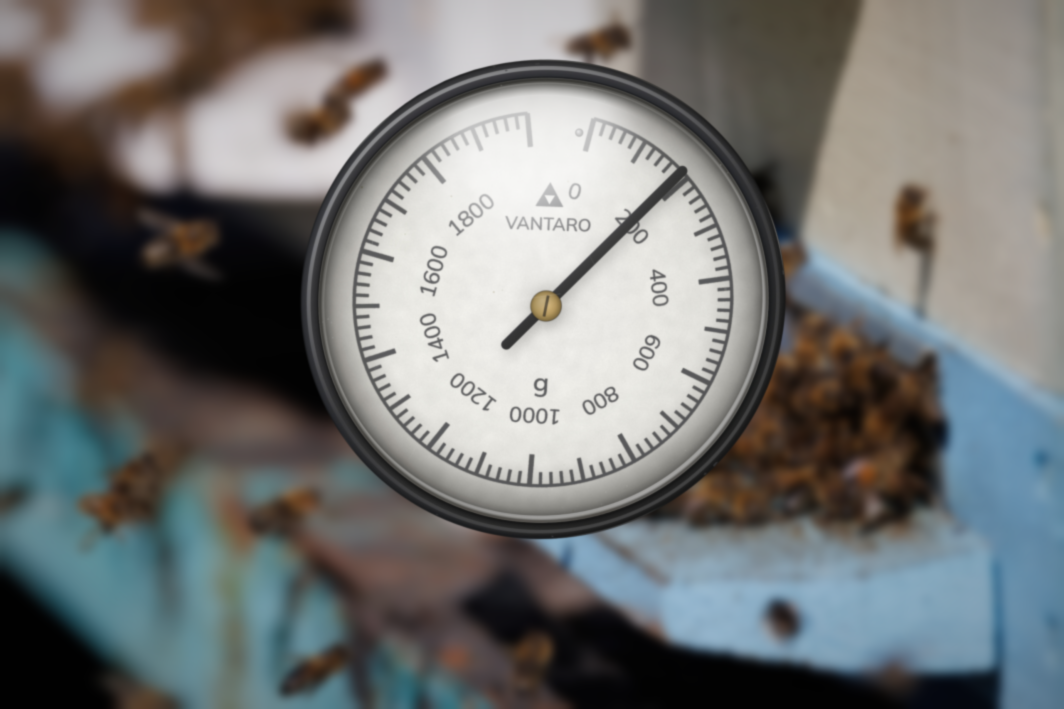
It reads 180 g
